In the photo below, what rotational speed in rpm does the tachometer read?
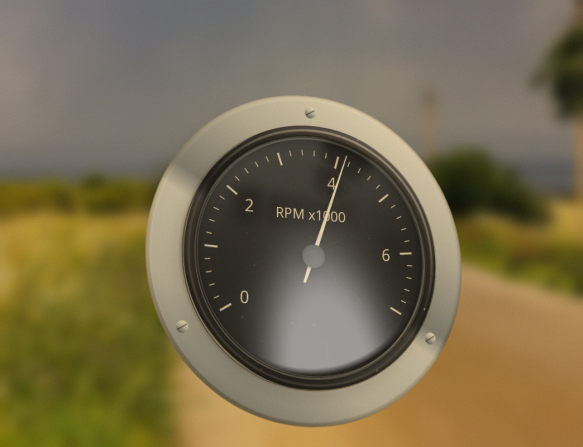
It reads 4100 rpm
